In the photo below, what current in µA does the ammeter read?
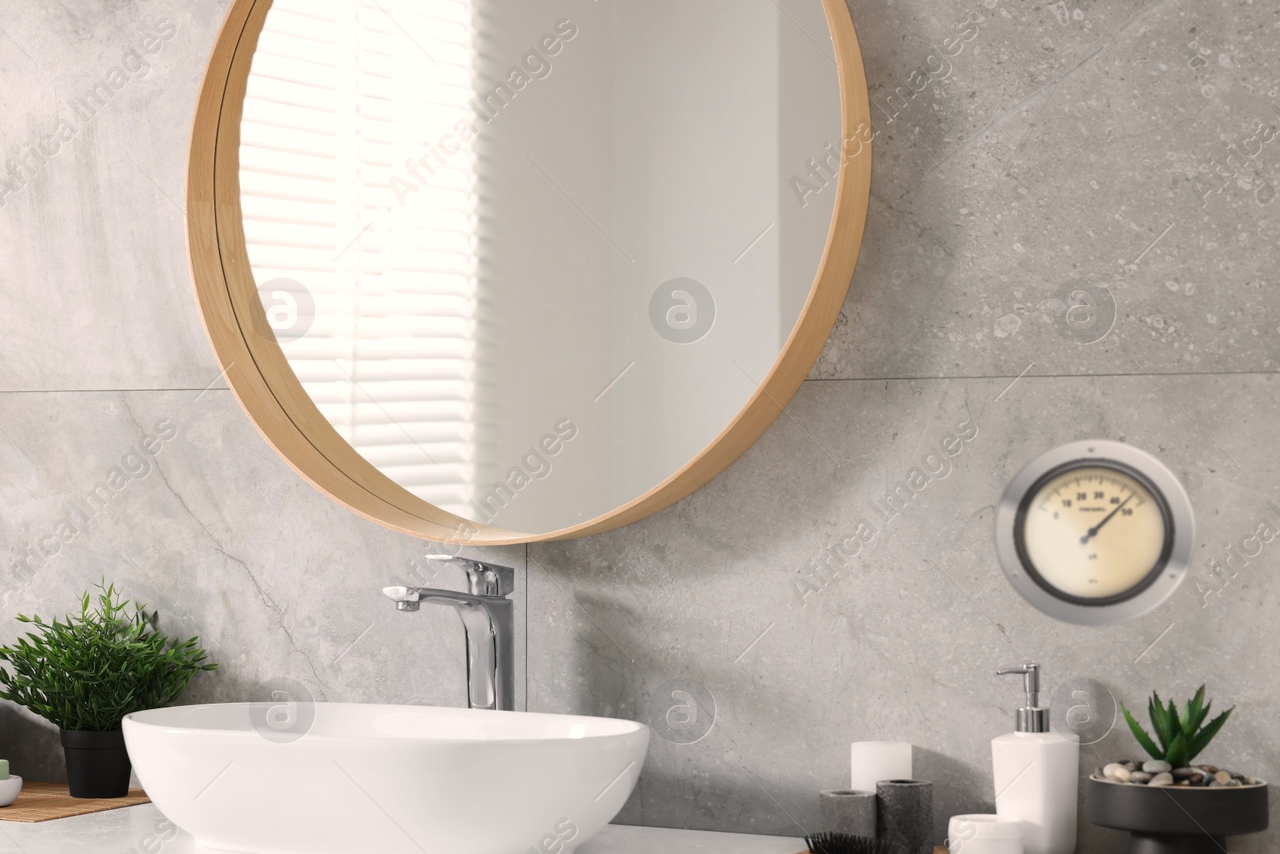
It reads 45 µA
